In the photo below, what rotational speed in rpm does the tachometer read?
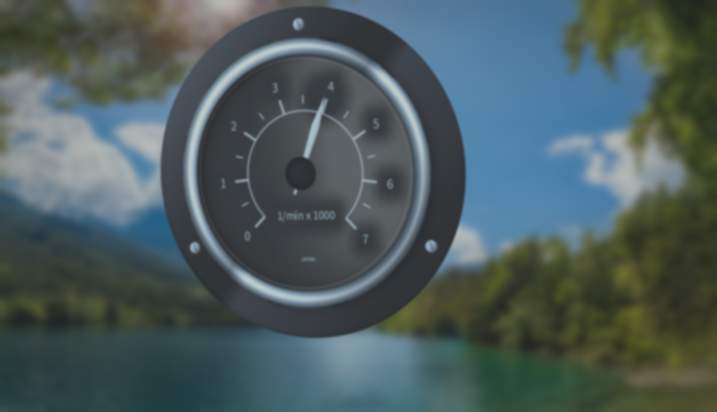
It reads 4000 rpm
